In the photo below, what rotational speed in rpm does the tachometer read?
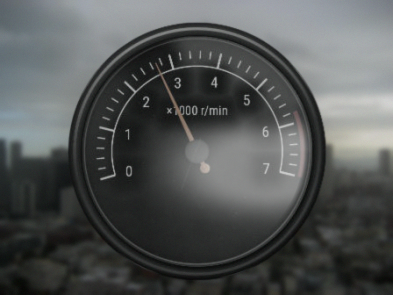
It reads 2700 rpm
